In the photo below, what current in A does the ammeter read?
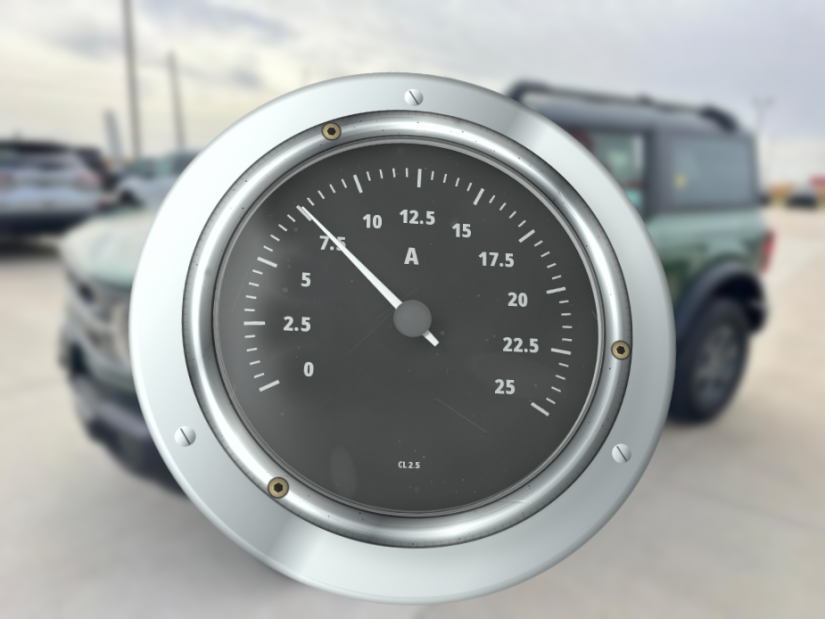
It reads 7.5 A
